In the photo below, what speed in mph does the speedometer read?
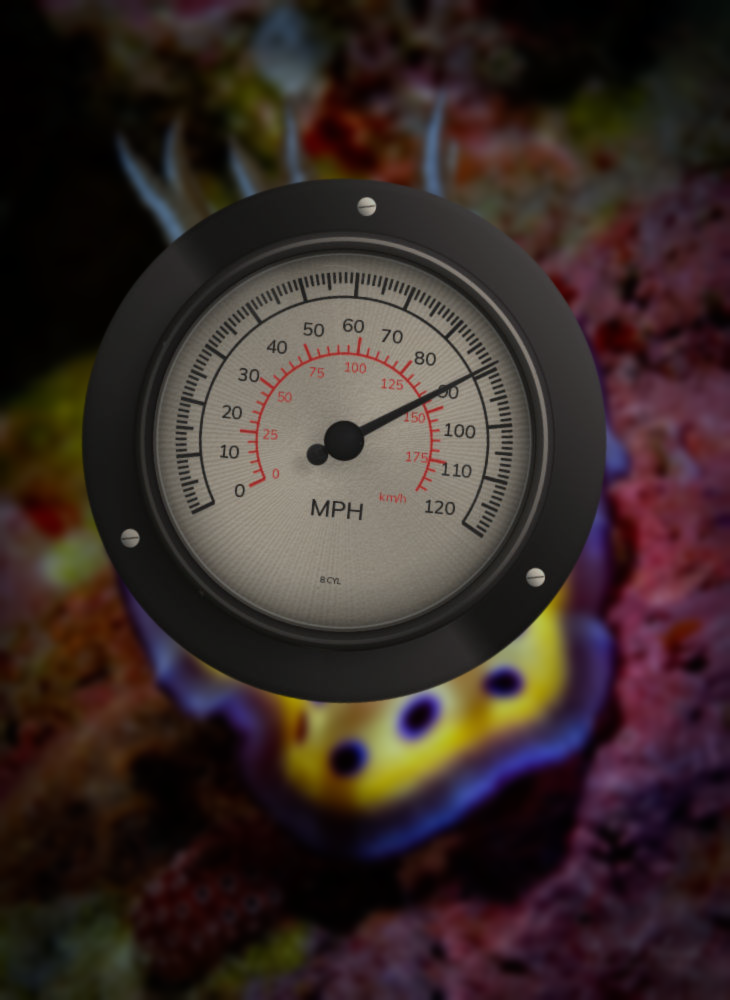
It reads 89 mph
